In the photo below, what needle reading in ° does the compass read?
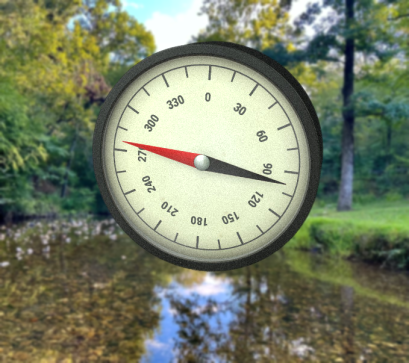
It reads 277.5 °
